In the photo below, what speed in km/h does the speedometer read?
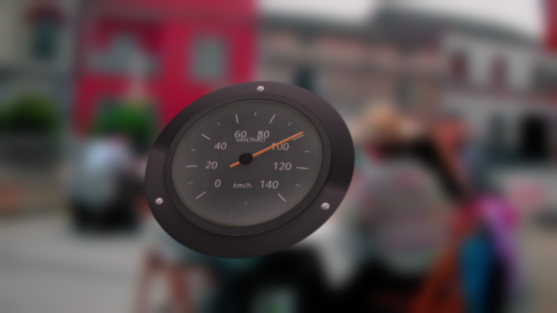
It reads 100 km/h
